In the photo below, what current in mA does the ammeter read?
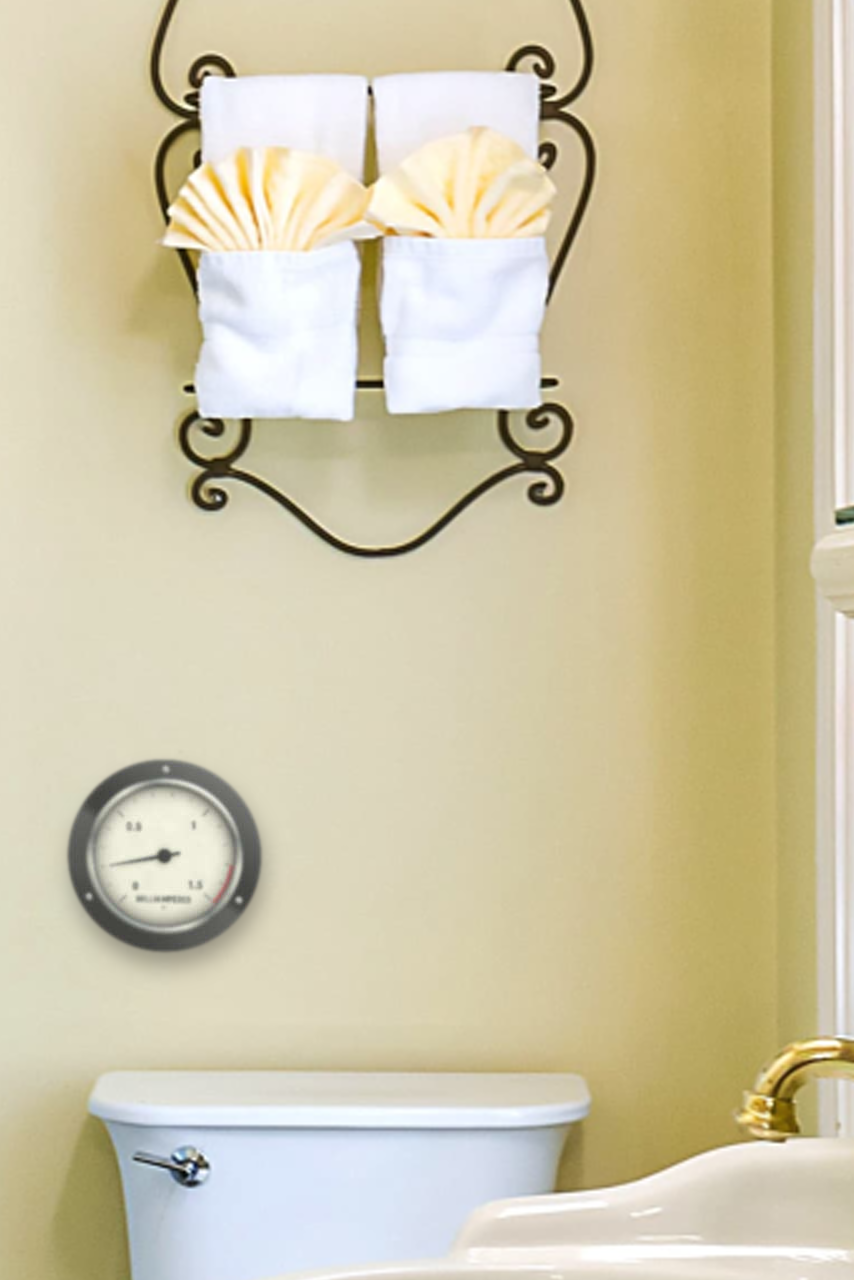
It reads 0.2 mA
